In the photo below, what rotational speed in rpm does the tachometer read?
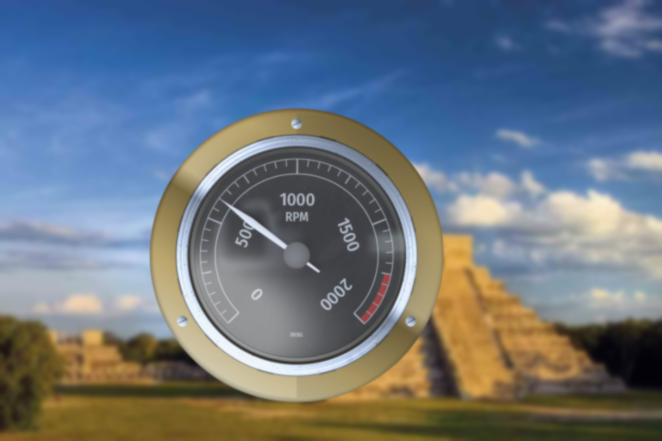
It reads 600 rpm
